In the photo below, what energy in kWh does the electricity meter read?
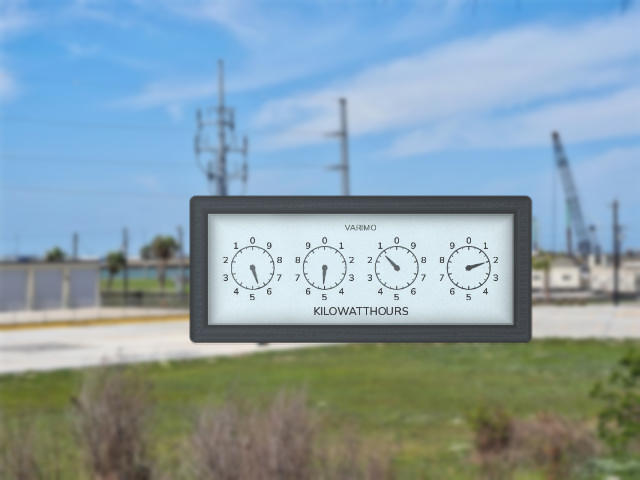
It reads 5512 kWh
